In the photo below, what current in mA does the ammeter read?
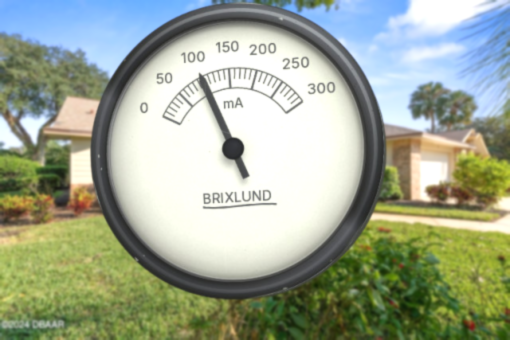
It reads 100 mA
